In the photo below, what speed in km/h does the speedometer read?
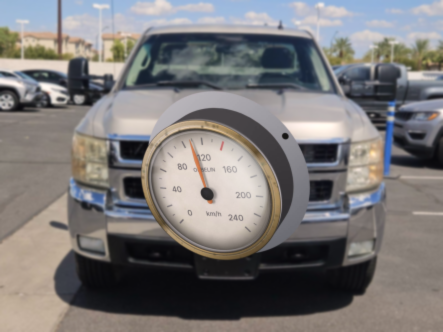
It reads 110 km/h
